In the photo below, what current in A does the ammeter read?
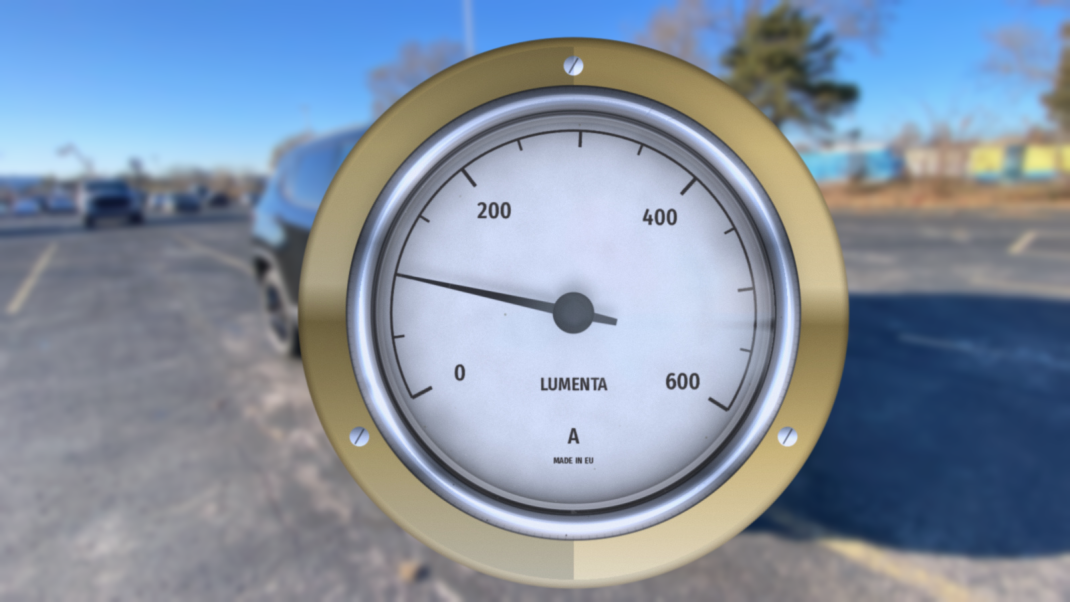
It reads 100 A
